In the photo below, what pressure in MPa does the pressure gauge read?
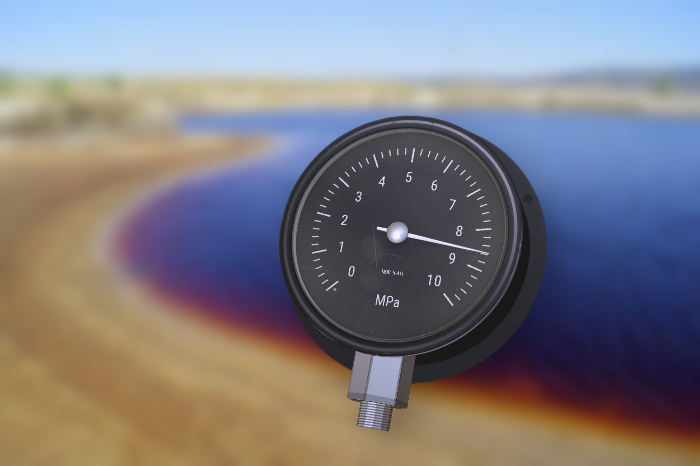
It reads 8.6 MPa
